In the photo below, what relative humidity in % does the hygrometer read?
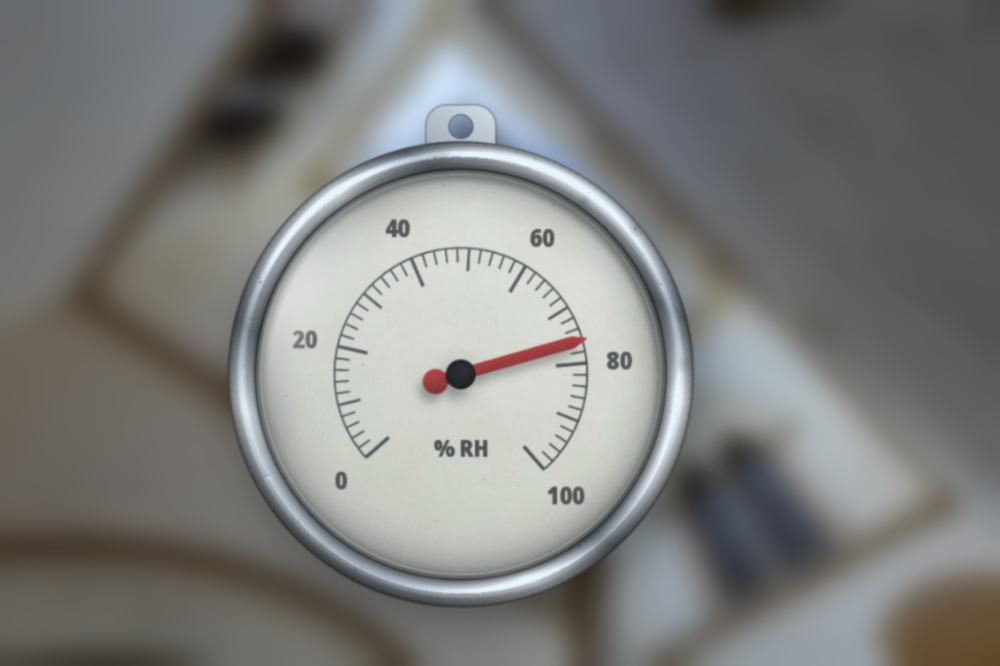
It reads 76 %
